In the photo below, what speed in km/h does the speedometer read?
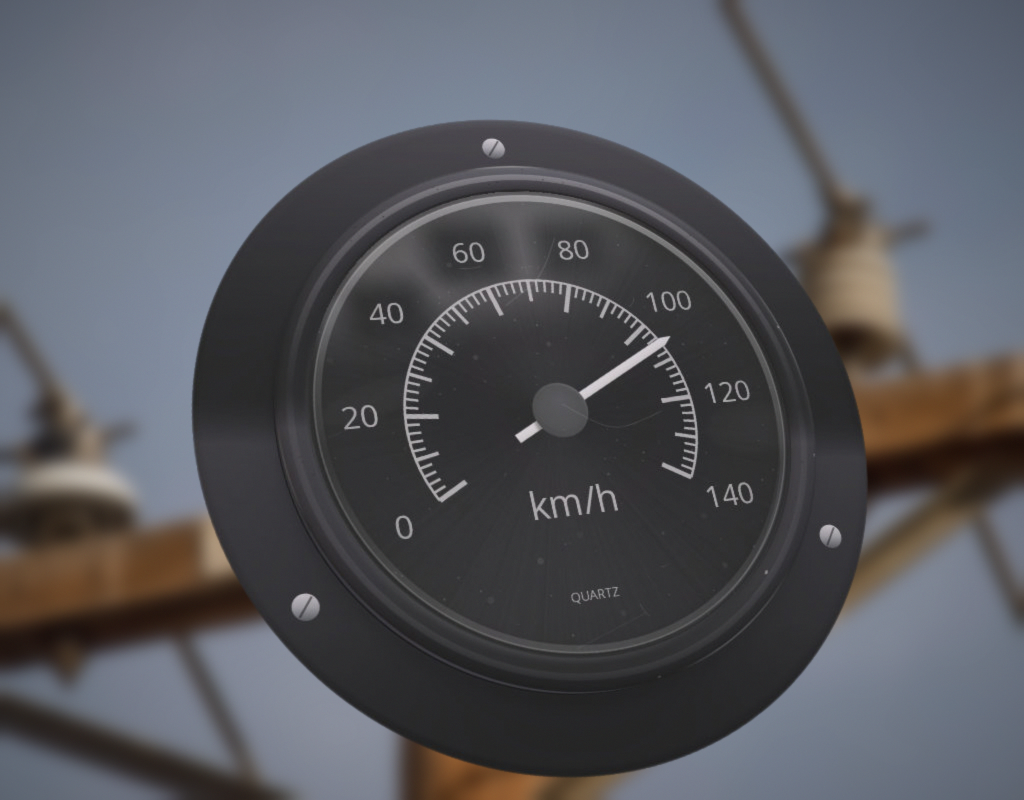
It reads 106 km/h
